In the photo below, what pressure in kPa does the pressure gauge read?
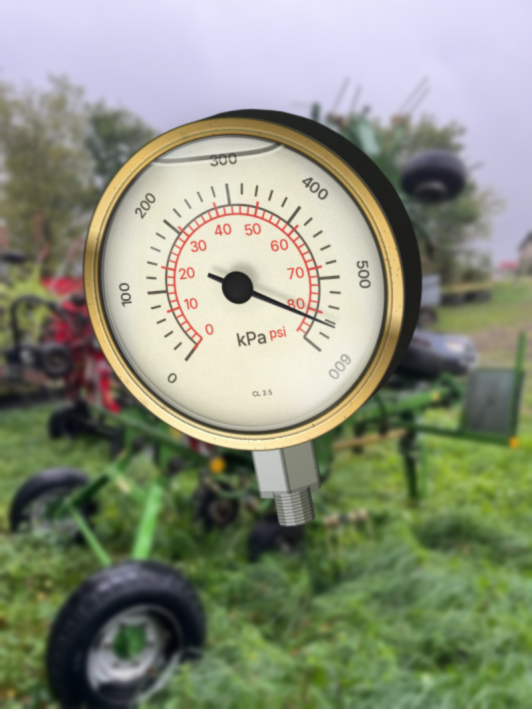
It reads 560 kPa
